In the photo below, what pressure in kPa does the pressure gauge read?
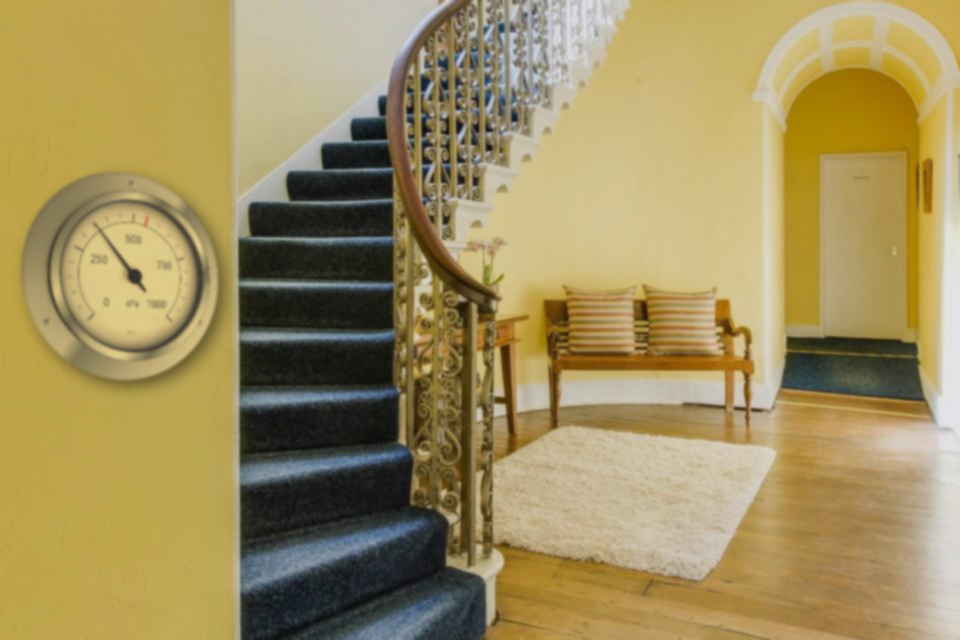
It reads 350 kPa
